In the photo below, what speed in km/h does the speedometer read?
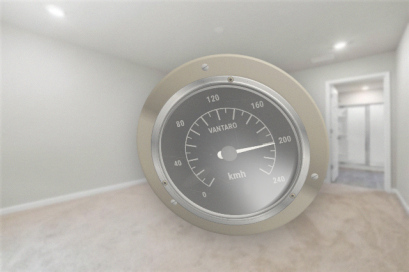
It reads 200 km/h
